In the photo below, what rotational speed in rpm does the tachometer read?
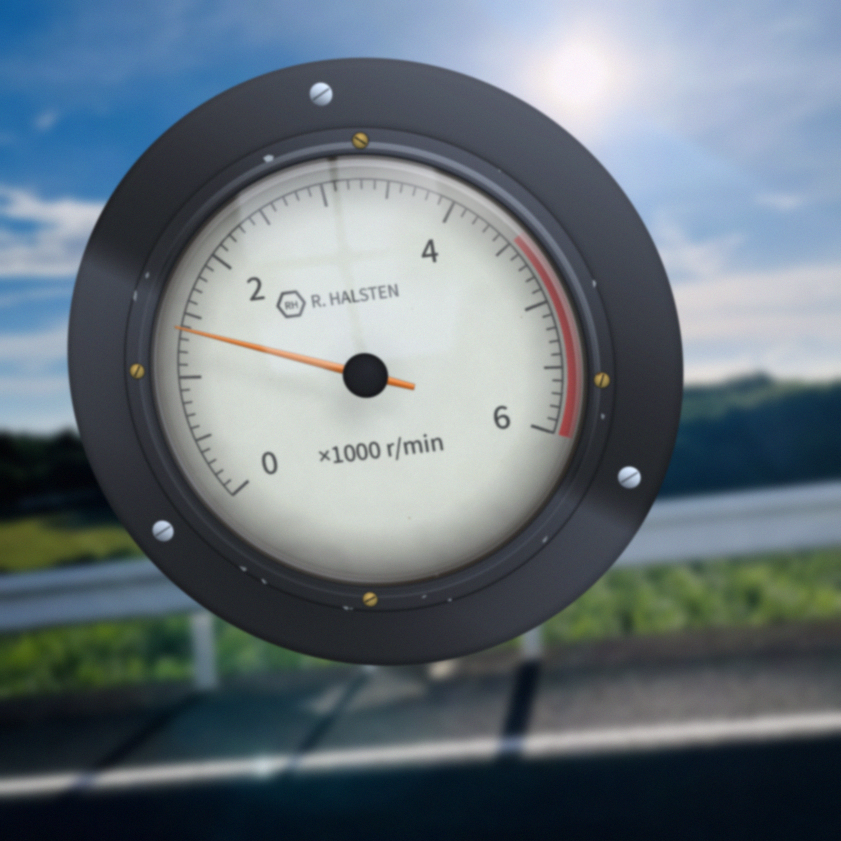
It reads 1400 rpm
